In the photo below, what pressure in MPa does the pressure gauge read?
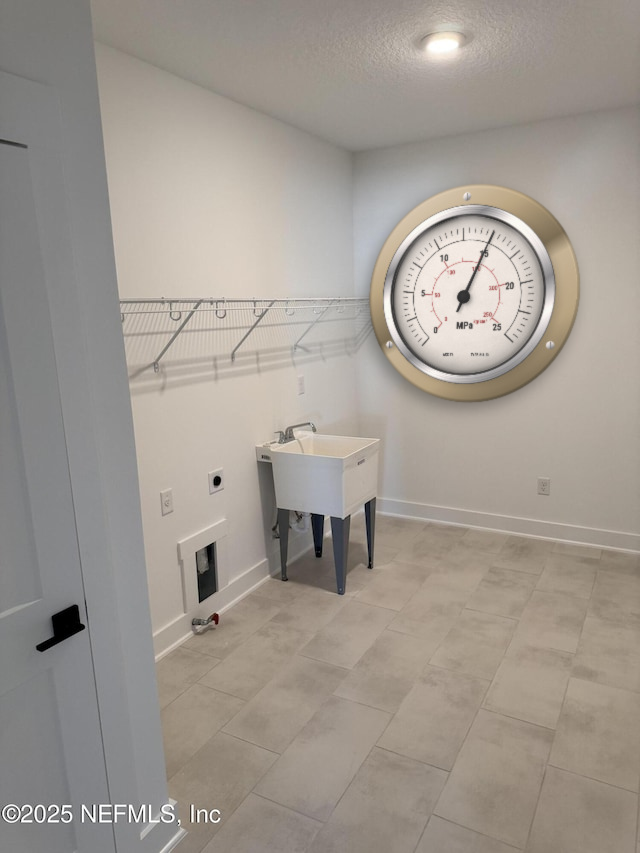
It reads 15 MPa
